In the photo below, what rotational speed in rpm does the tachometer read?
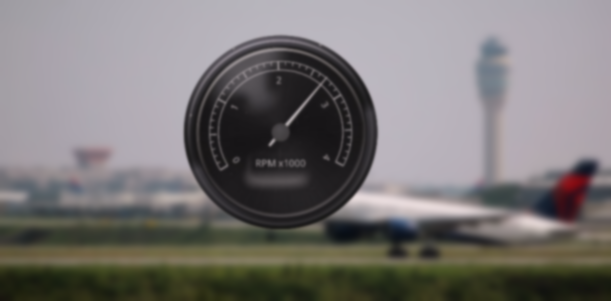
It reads 2700 rpm
